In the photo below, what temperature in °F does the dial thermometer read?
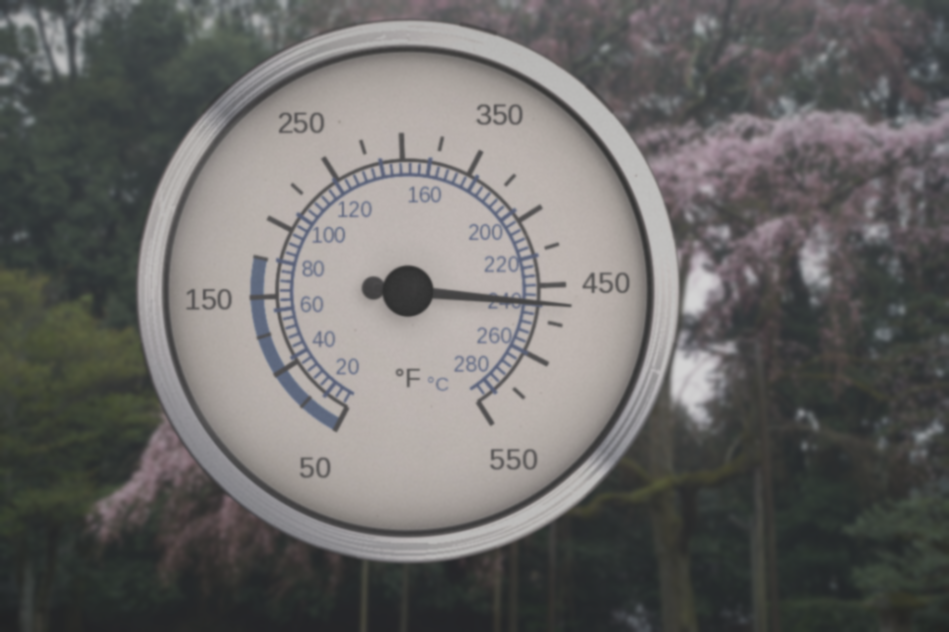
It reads 462.5 °F
